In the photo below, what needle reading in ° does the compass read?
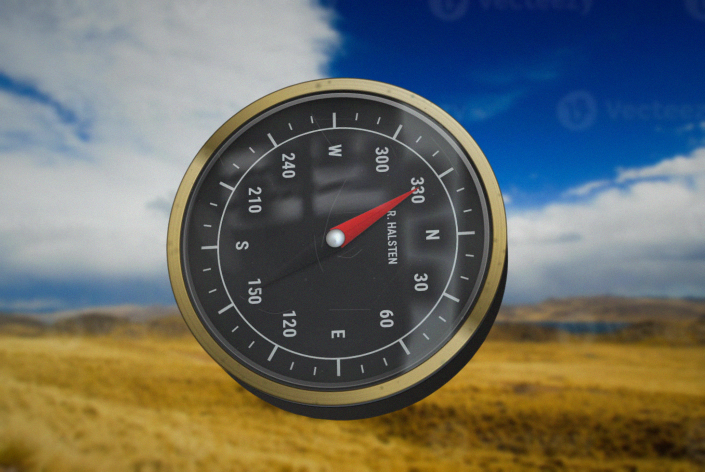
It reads 330 °
